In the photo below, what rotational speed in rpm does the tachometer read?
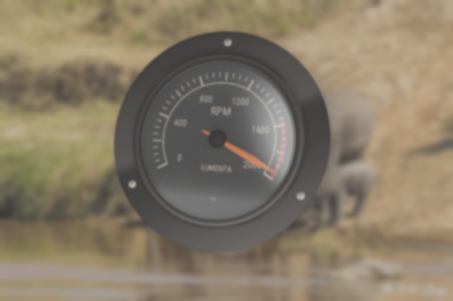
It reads 1950 rpm
